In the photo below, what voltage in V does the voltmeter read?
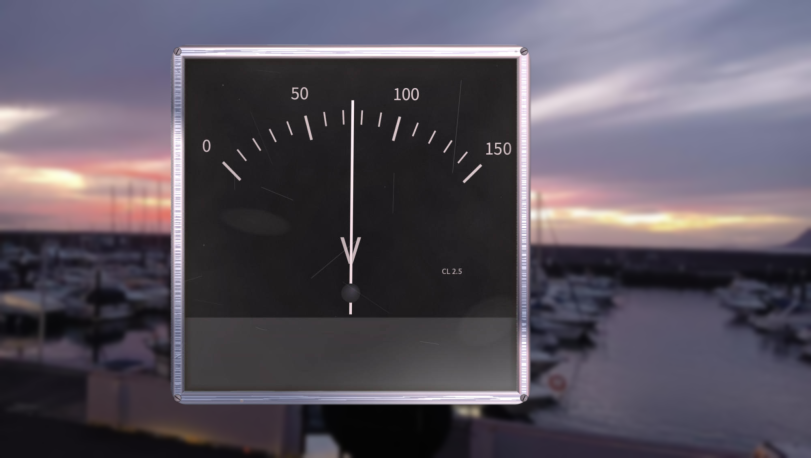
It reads 75 V
